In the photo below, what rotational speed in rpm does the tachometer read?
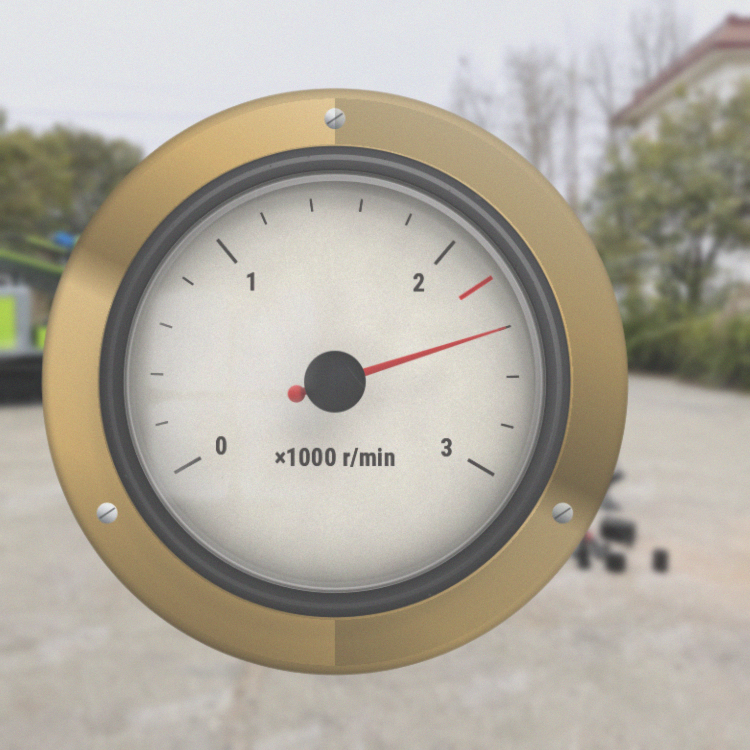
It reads 2400 rpm
